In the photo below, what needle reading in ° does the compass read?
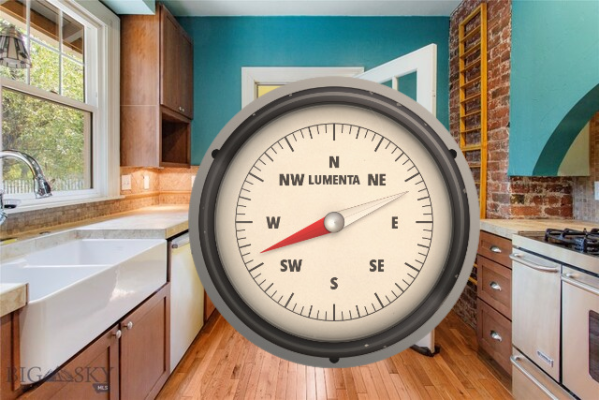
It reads 247.5 °
